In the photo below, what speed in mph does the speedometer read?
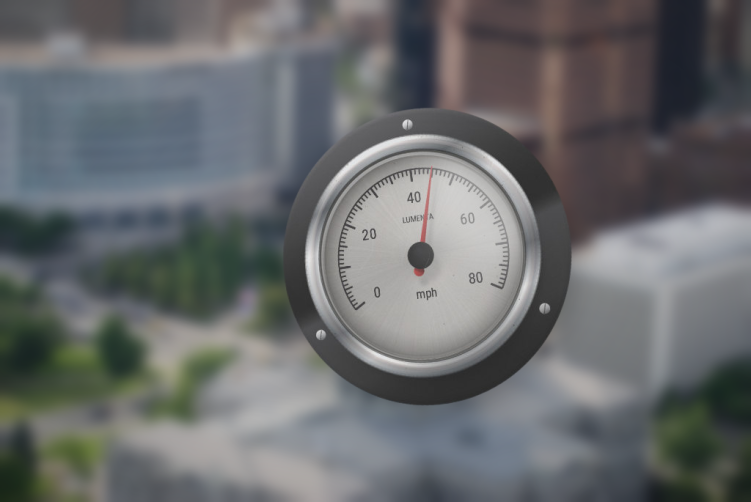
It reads 45 mph
